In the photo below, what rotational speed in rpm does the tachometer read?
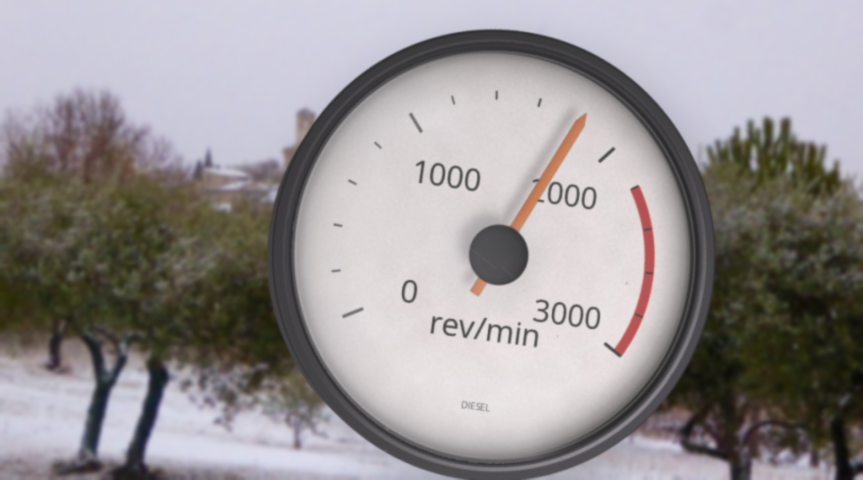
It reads 1800 rpm
